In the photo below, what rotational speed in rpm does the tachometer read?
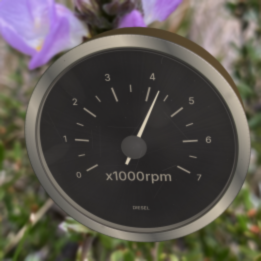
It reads 4250 rpm
